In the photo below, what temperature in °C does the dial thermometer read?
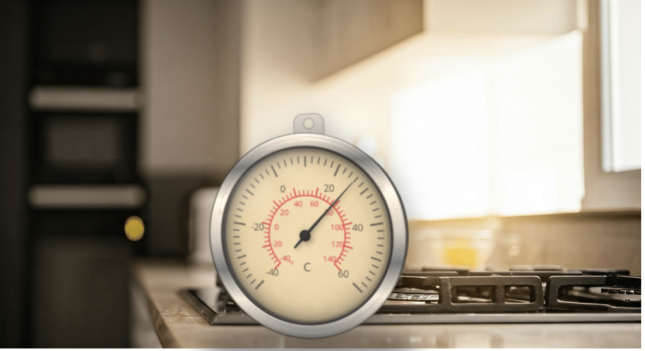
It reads 26 °C
